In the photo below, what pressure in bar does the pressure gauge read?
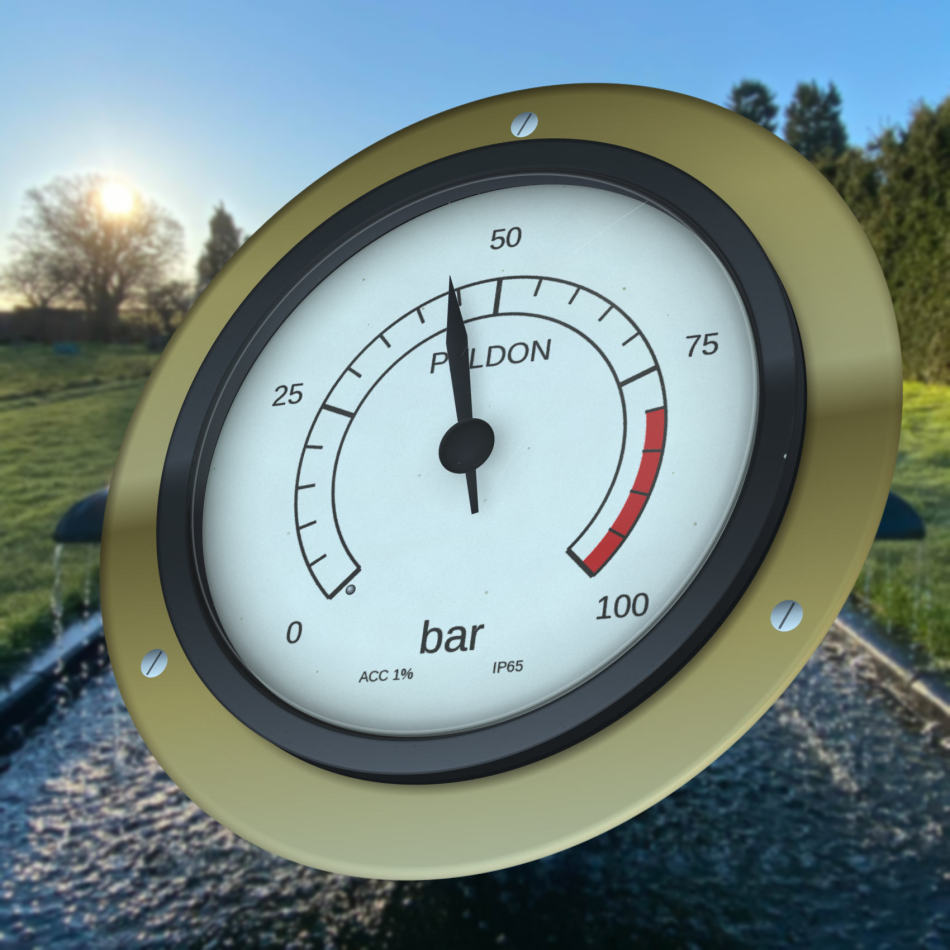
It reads 45 bar
